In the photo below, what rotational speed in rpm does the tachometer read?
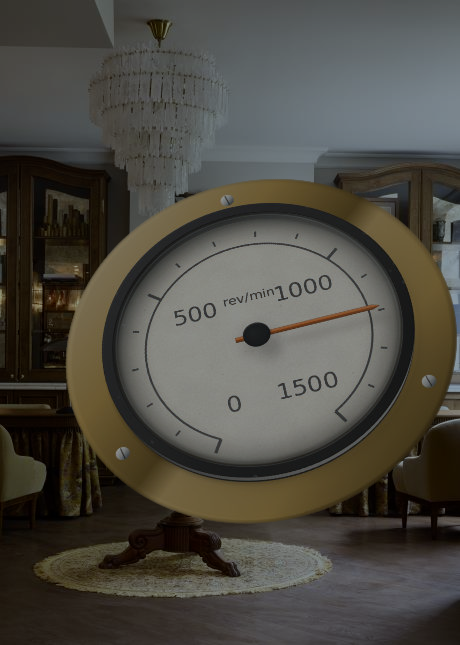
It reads 1200 rpm
